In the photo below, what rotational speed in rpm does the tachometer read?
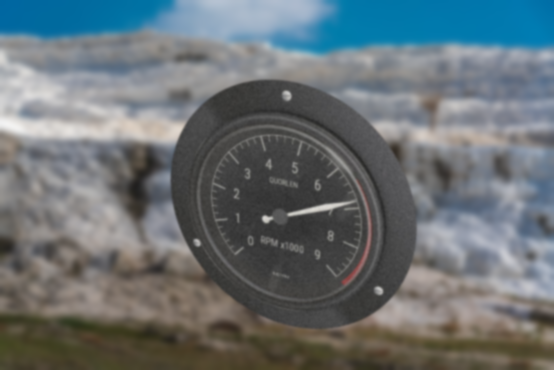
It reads 6800 rpm
